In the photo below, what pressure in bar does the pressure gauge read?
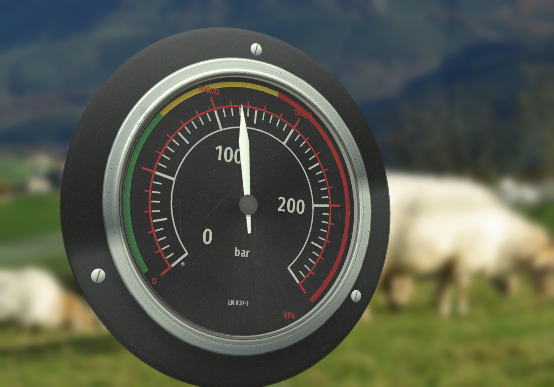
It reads 115 bar
